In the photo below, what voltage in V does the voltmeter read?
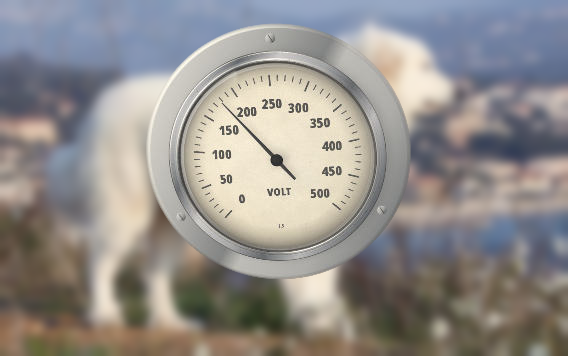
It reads 180 V
